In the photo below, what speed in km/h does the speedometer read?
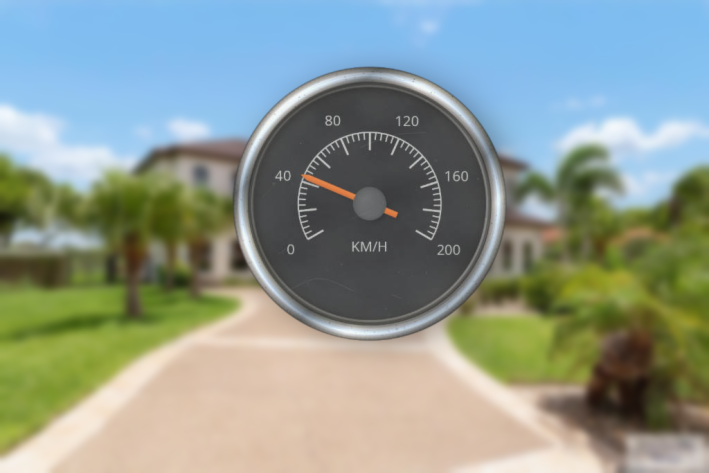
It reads 44 km/h
